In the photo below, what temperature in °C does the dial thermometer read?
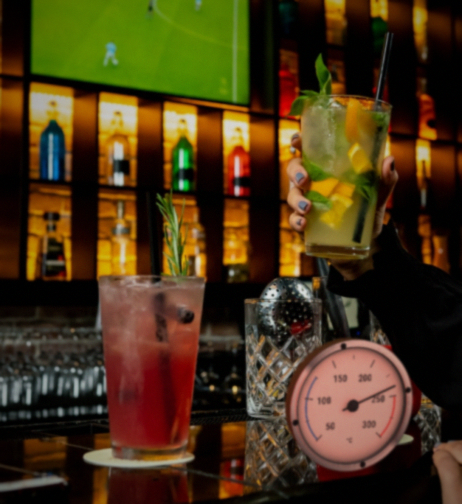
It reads 237.5 °C
